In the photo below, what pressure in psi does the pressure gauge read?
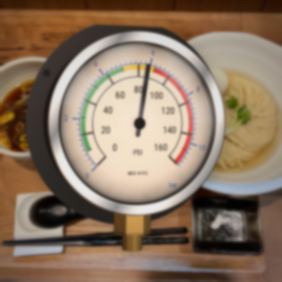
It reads 85 psi
